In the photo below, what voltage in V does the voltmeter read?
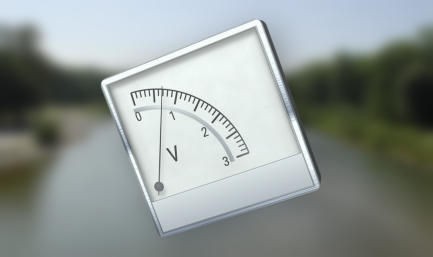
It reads 0.7 V
